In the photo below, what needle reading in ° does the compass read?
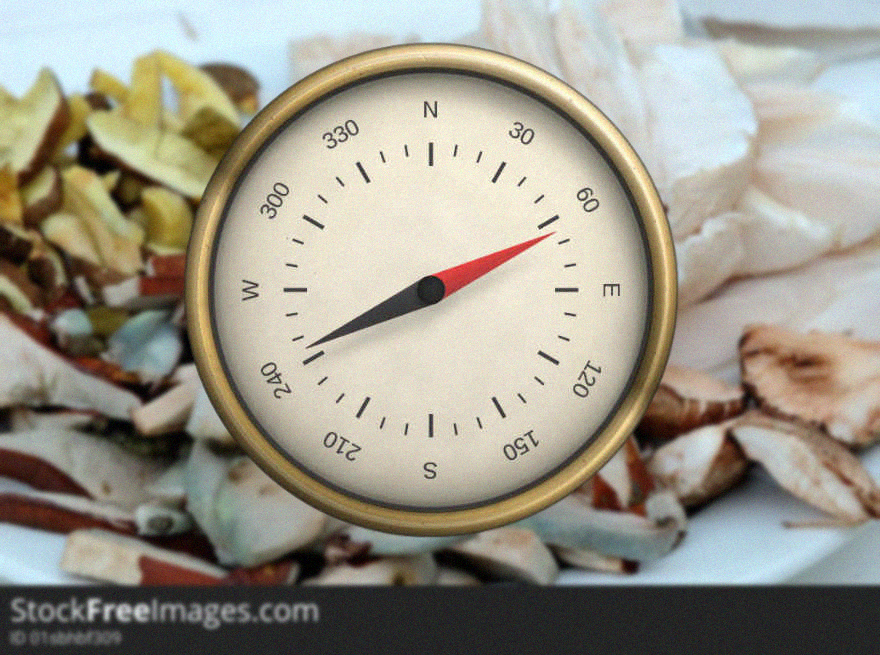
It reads 65 °
